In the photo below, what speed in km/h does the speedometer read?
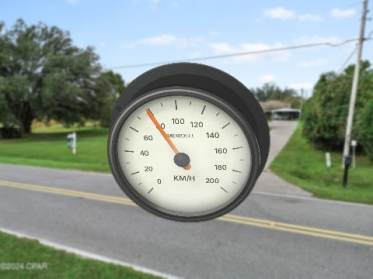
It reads 80 km/h
